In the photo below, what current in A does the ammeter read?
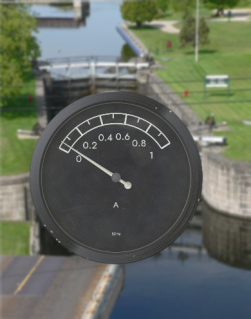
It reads 0.05 A
